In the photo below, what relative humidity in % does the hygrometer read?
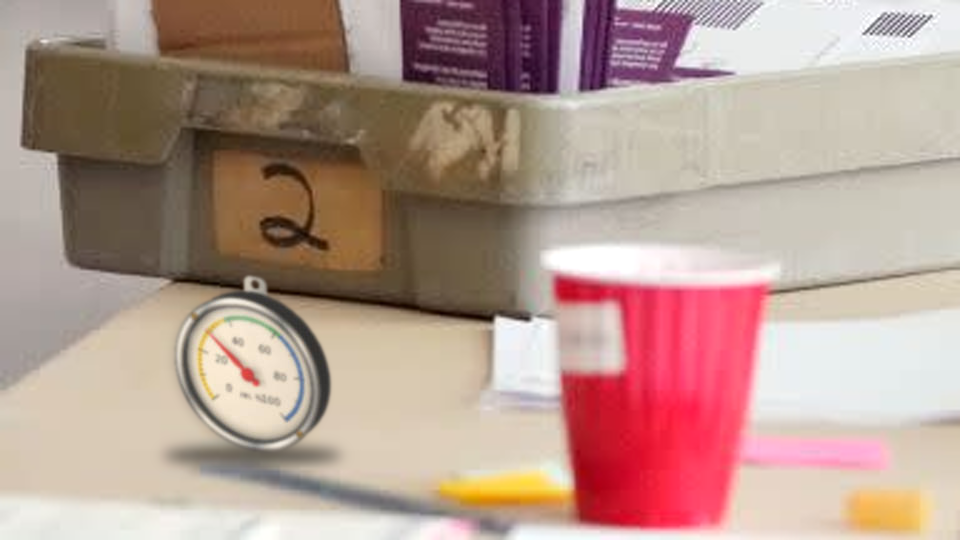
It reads 30 %
